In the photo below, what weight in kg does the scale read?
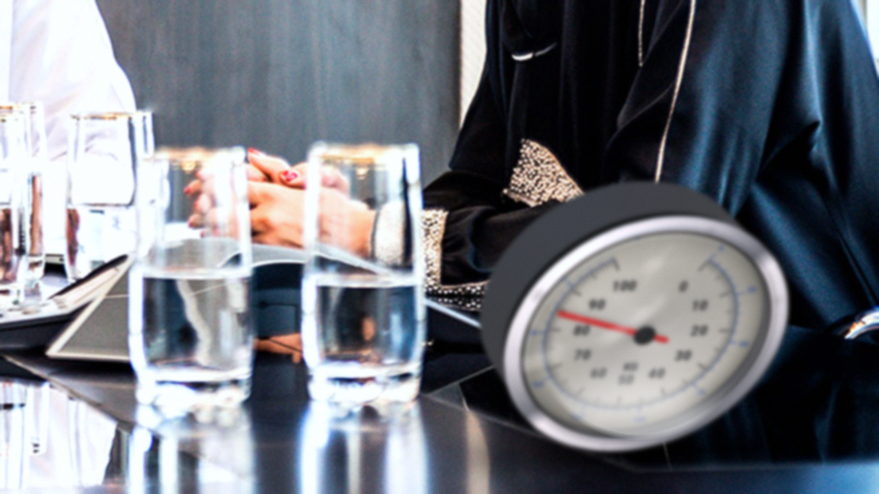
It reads 85 kg
